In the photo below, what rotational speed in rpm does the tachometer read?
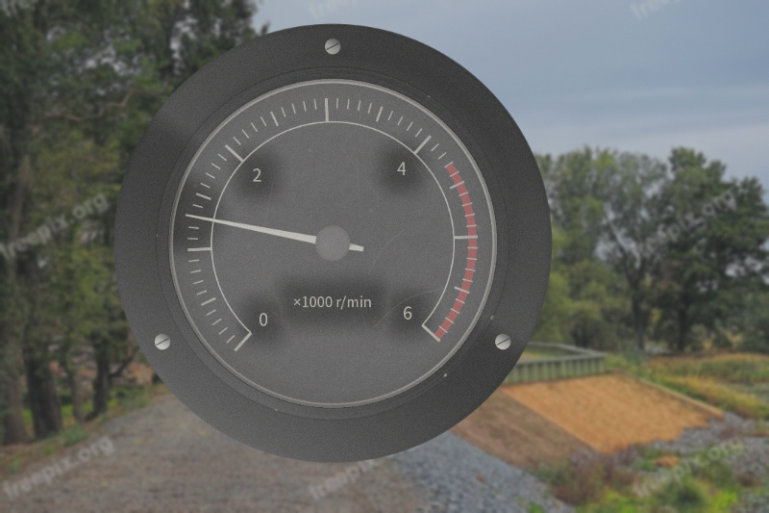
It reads 1300 rpm
